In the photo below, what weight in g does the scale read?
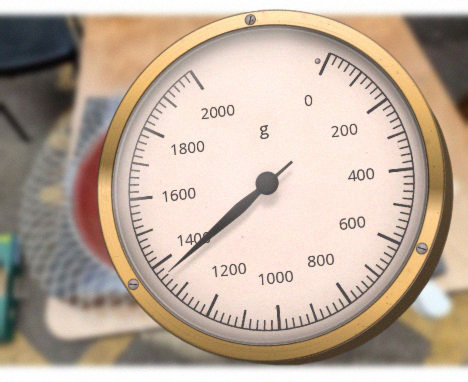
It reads 1360 g
